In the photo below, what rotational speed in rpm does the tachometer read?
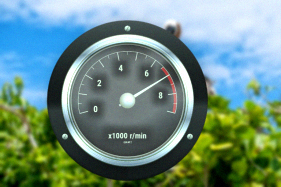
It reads 7000 rpm
